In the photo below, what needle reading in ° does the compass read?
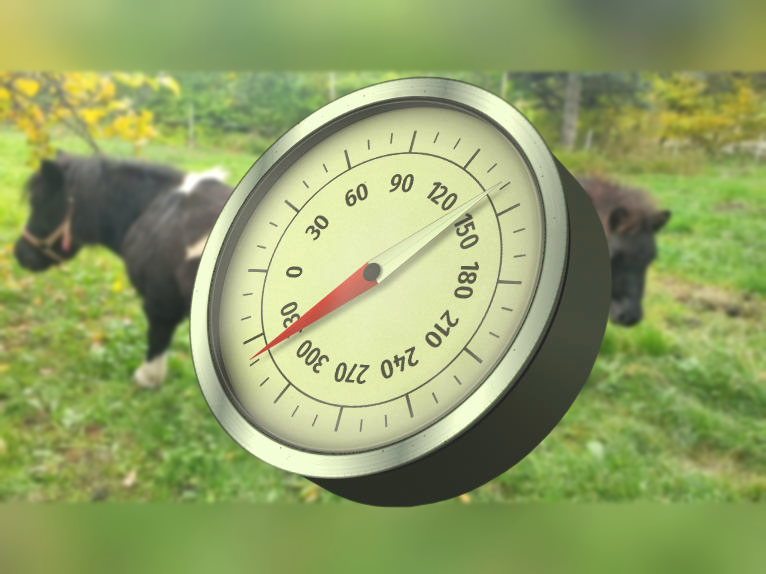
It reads 320 °
